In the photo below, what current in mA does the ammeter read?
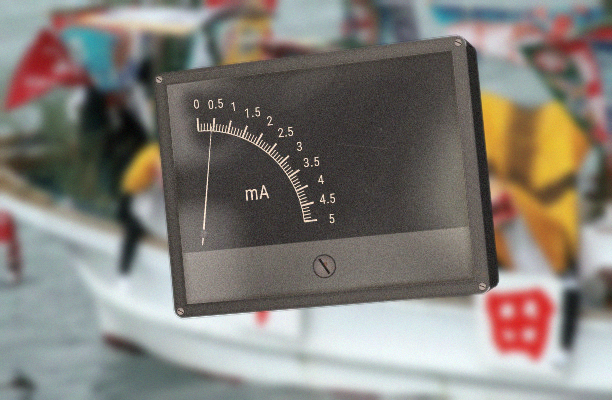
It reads 0.5 mA
